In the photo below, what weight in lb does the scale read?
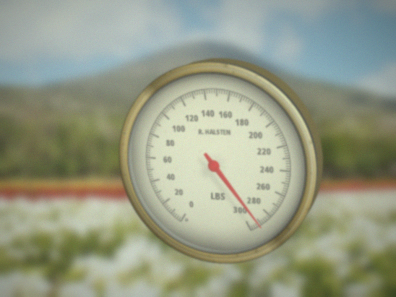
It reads 290 lb
